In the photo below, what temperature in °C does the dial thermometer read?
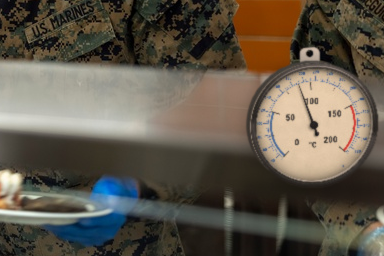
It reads 87.5 °C
